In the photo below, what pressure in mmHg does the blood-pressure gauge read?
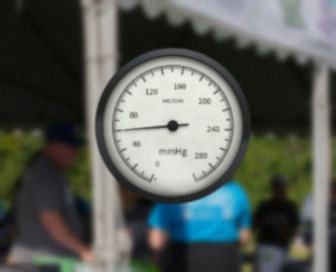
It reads 60 mmHg
